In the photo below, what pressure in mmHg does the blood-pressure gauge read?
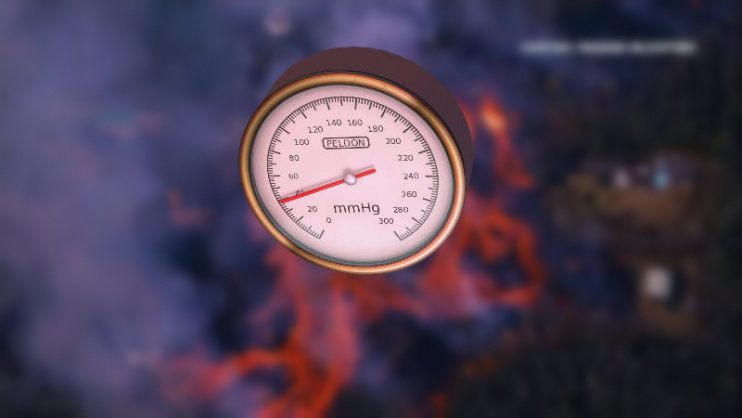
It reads 40 mmHg
